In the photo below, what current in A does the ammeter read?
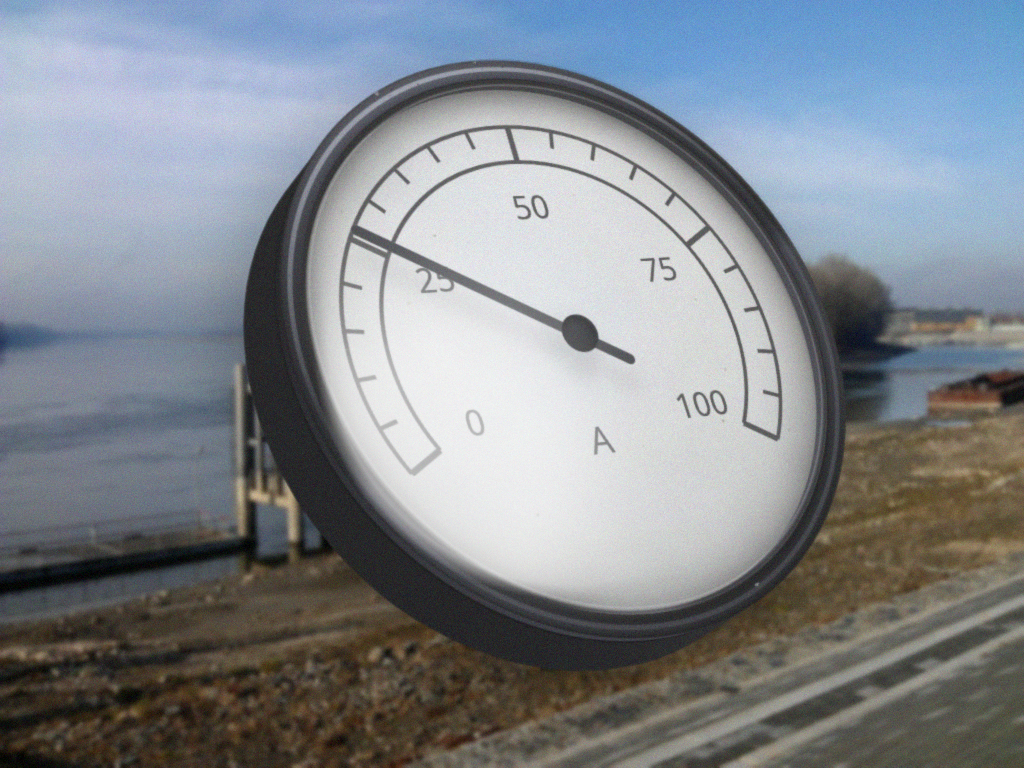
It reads 25 A
